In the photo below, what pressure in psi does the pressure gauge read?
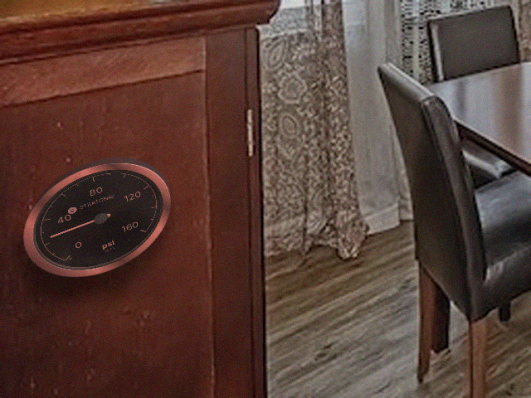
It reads 25 psi
